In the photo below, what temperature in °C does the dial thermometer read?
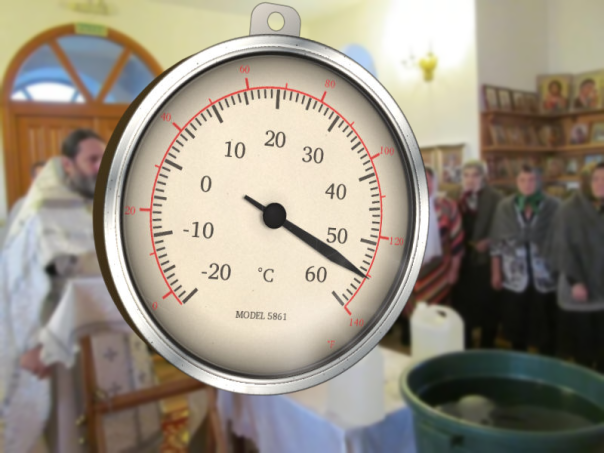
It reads 55 °C
